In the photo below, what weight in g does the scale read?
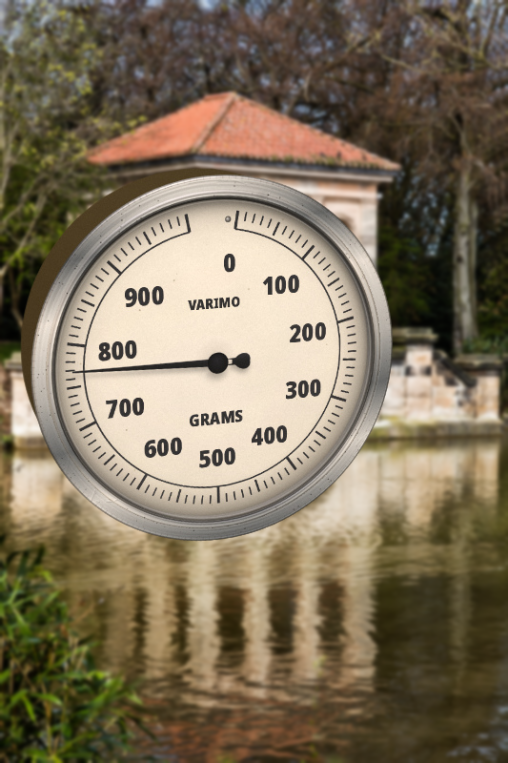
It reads 770 g
